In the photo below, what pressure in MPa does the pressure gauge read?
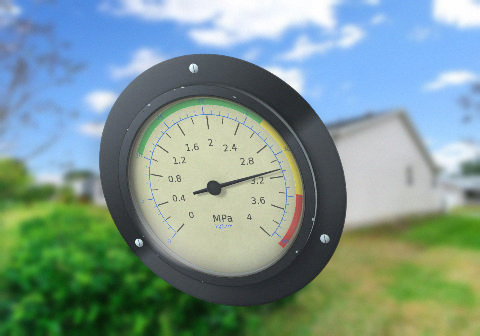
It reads 3.1 MPa
